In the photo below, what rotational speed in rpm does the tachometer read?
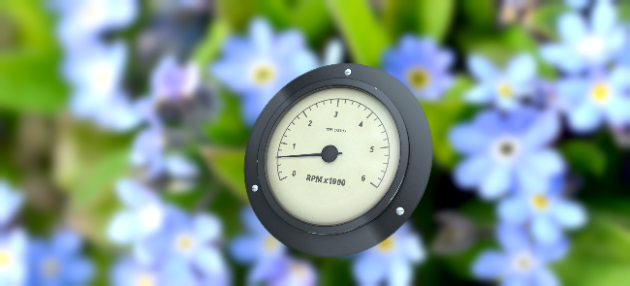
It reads 600 rpm
